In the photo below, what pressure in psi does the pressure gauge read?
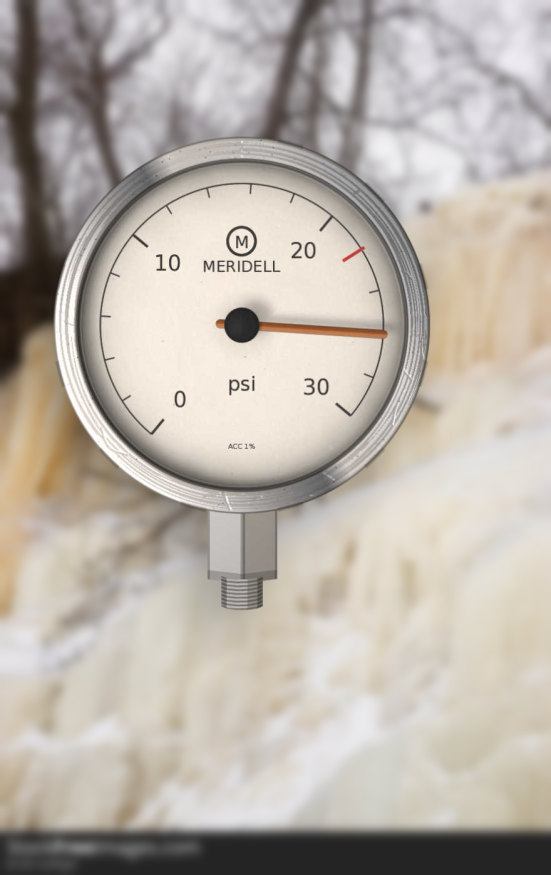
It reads 26 psi
